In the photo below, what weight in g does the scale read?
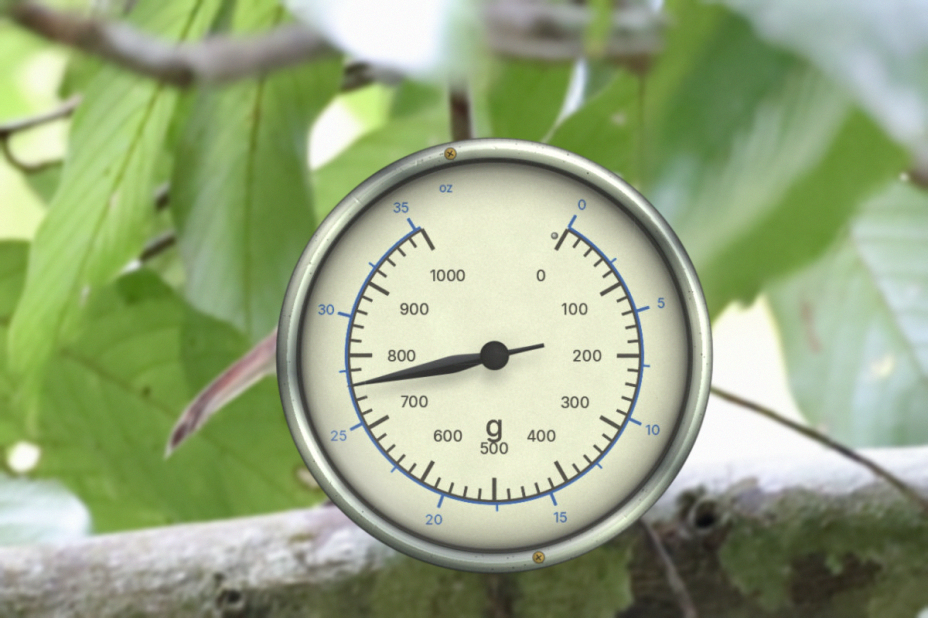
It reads 760 g
